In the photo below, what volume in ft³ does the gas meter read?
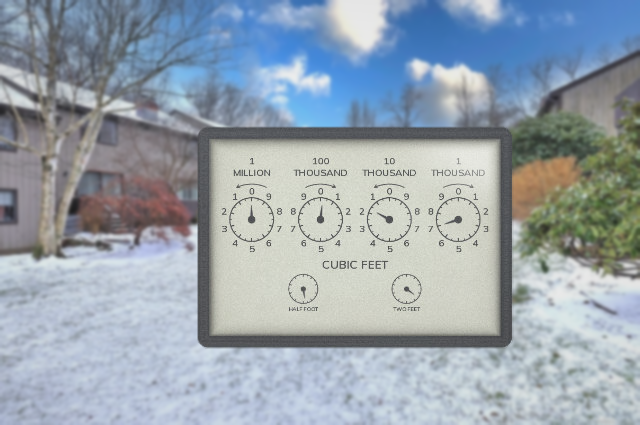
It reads 1700 ft³
